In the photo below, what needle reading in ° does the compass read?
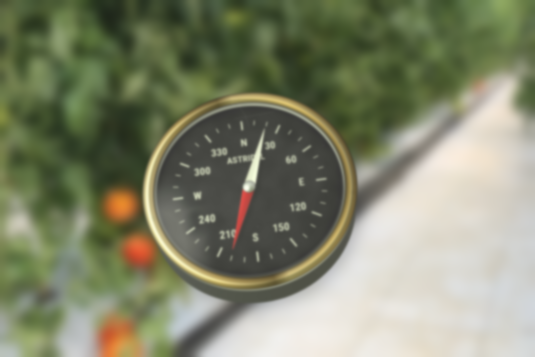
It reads 200 °
